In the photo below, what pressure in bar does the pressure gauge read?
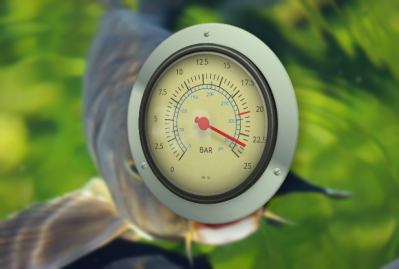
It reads 23.5 bar
